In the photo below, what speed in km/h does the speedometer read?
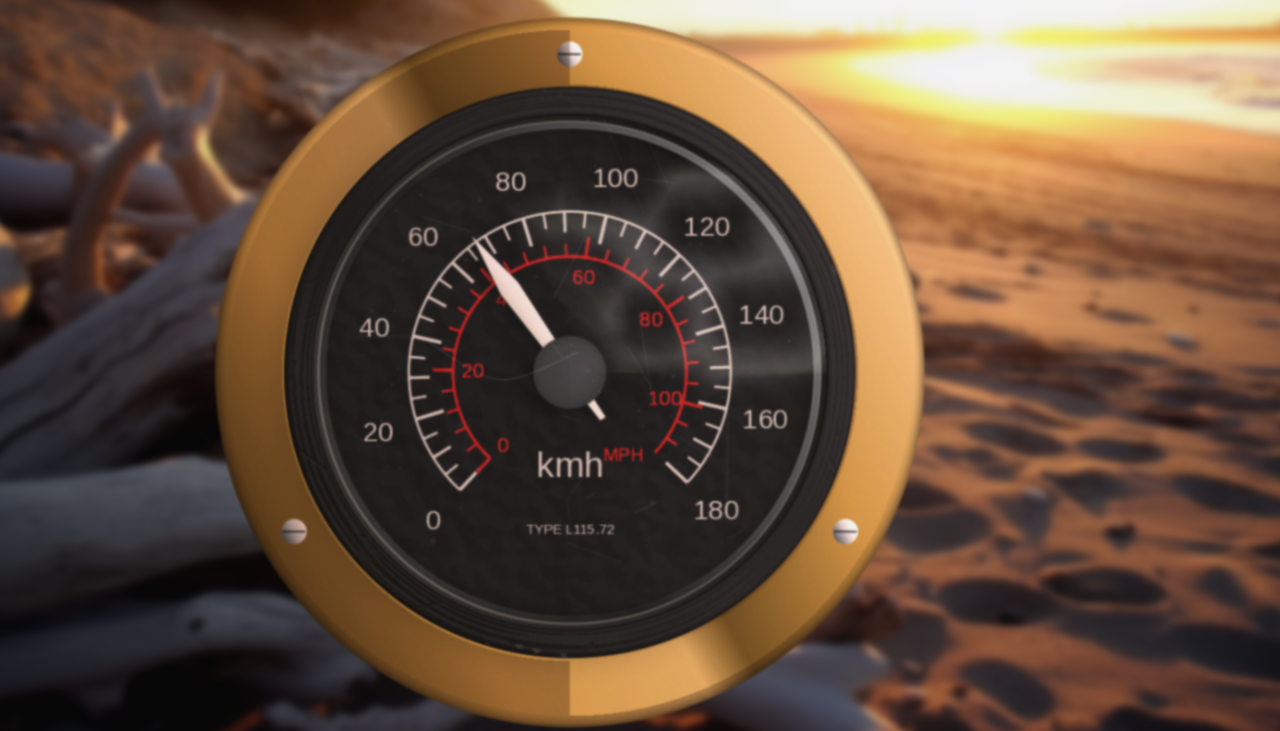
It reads 67.5 km/h
